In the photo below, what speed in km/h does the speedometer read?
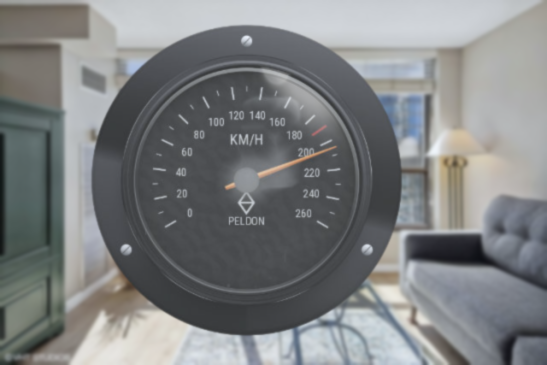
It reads 205 km/h
